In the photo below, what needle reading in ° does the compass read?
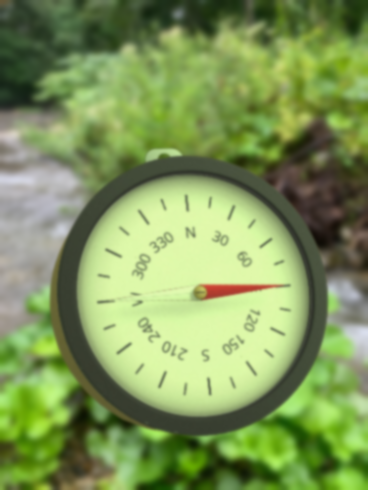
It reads 90 °
